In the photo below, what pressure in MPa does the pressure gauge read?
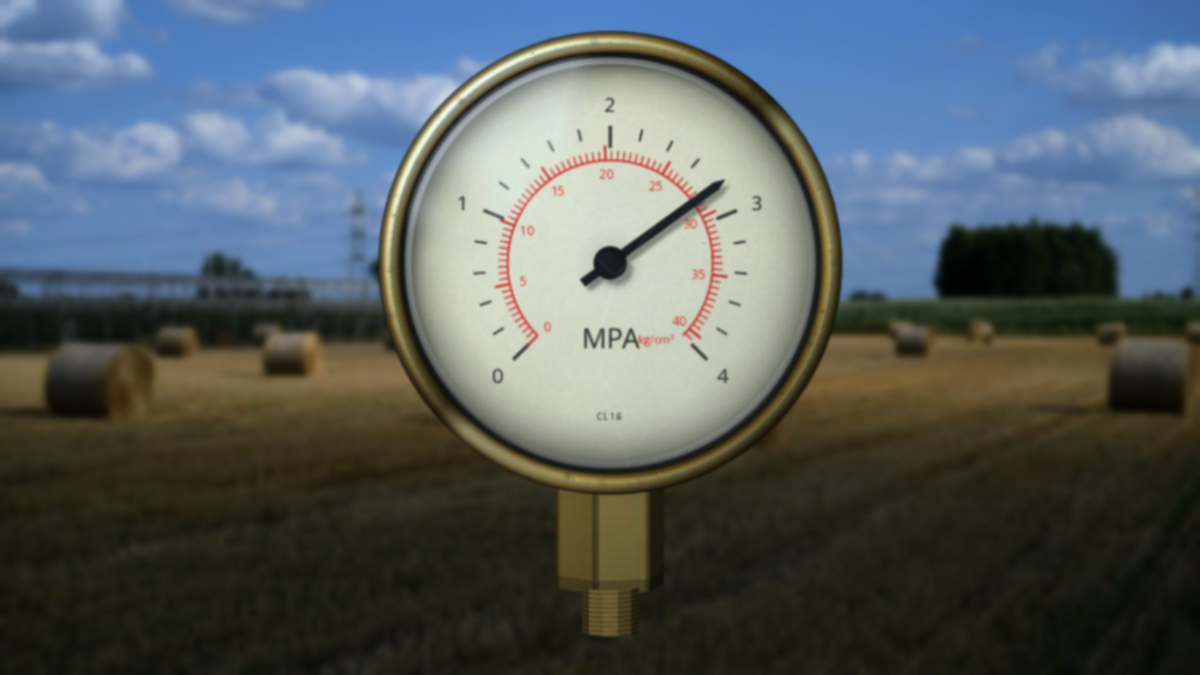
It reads 2.8 MPa
